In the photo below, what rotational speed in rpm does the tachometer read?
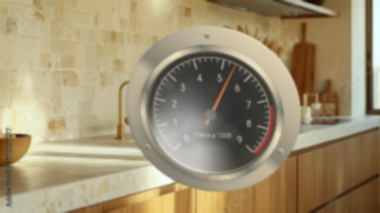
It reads 5400 rpm
